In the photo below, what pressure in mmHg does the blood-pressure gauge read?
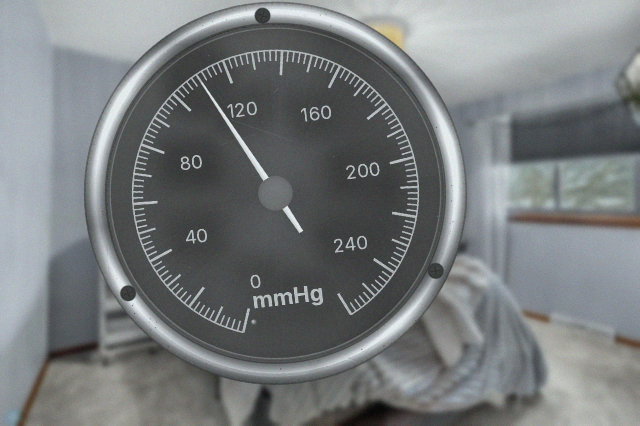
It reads 110 mmHg
